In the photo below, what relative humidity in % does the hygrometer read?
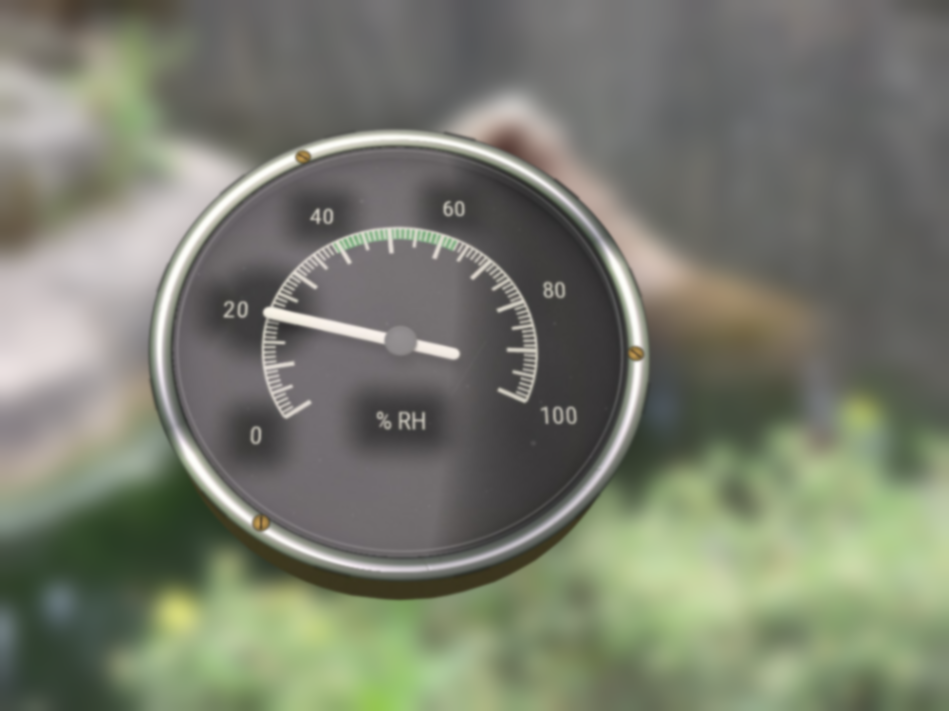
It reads 20 %
